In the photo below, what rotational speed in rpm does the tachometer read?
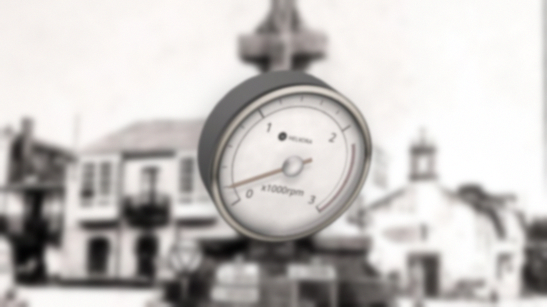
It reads 200 rpm
